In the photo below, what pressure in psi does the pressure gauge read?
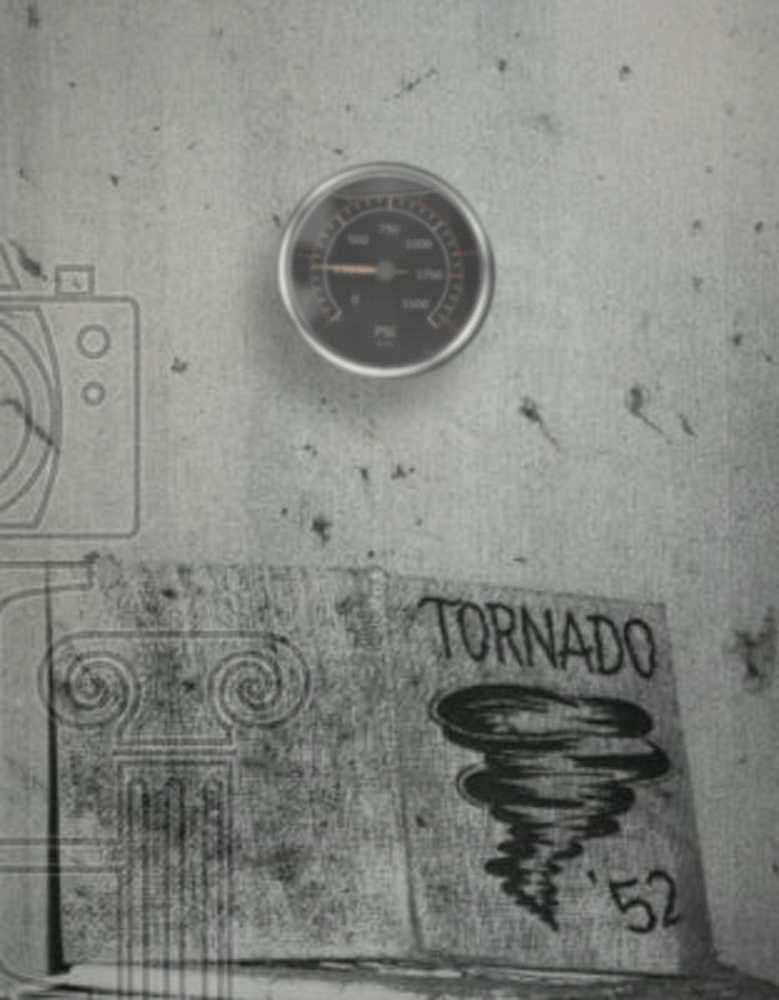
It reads 250 psi
